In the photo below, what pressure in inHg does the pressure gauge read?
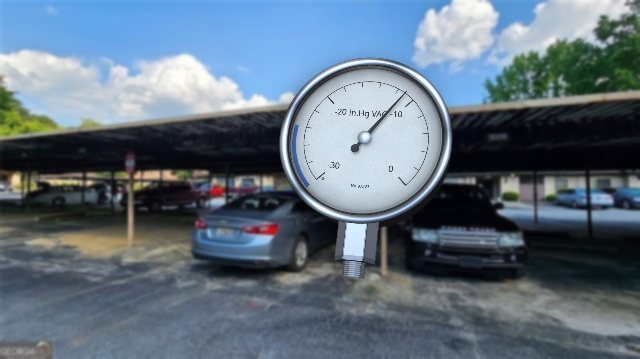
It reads -11 inHg
